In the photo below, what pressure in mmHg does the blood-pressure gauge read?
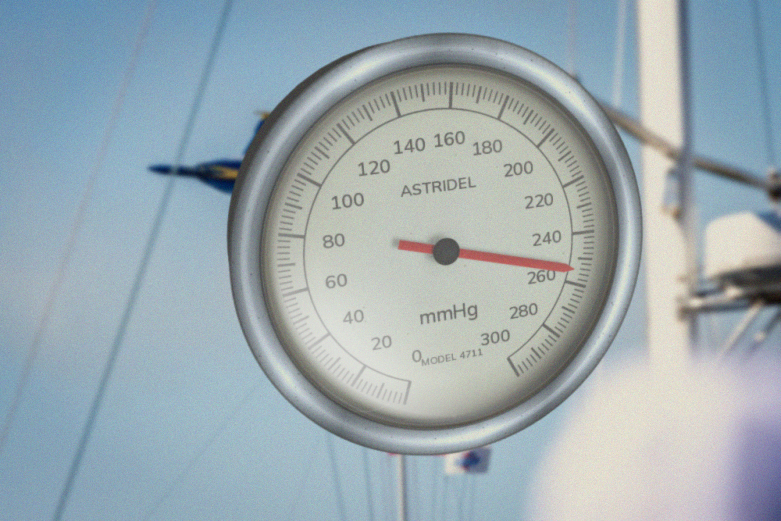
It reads 254 mmHg
